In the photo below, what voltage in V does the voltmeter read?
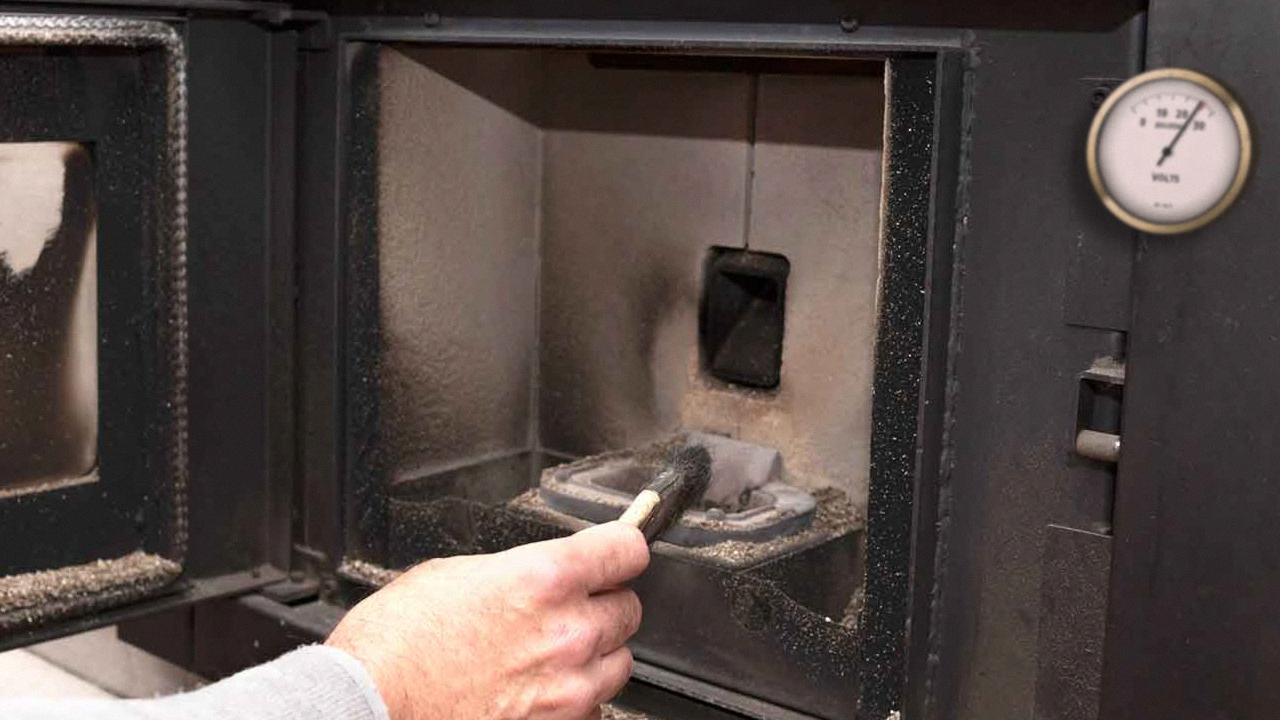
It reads 25 V
